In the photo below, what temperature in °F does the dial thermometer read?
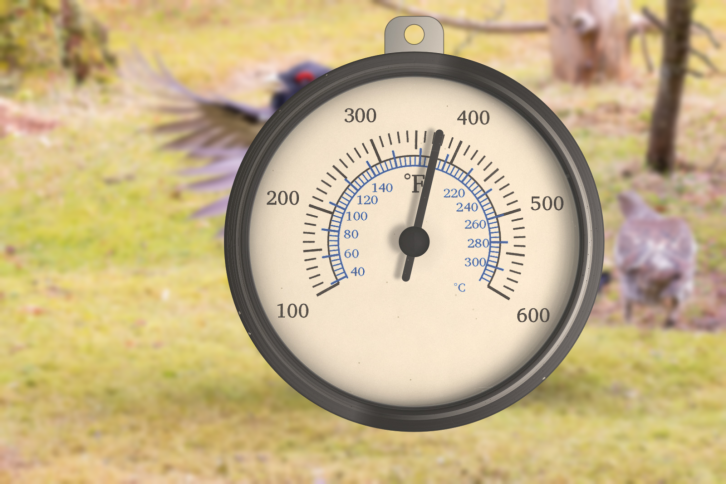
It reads 375 °F
